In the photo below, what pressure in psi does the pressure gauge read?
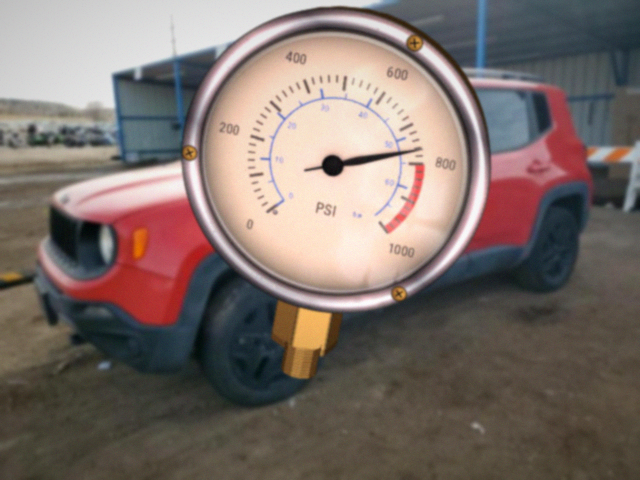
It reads 760 psi
